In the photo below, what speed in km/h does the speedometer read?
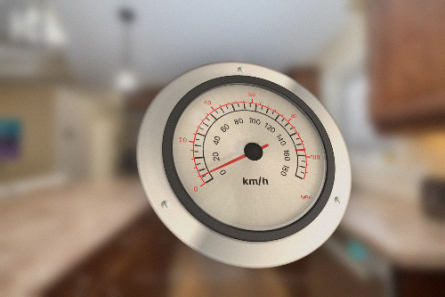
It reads 5 km/h
